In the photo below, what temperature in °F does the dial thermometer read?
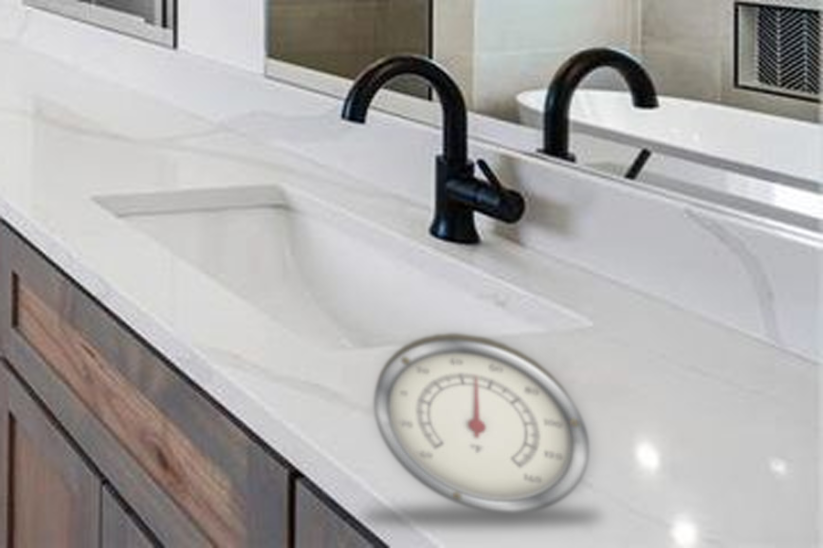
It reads 50 °F
